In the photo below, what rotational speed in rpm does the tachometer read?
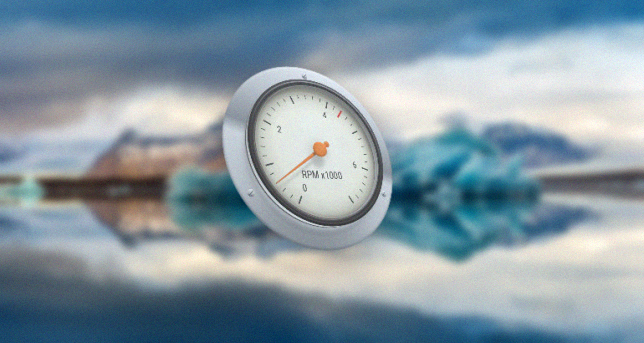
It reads 600 rpm
